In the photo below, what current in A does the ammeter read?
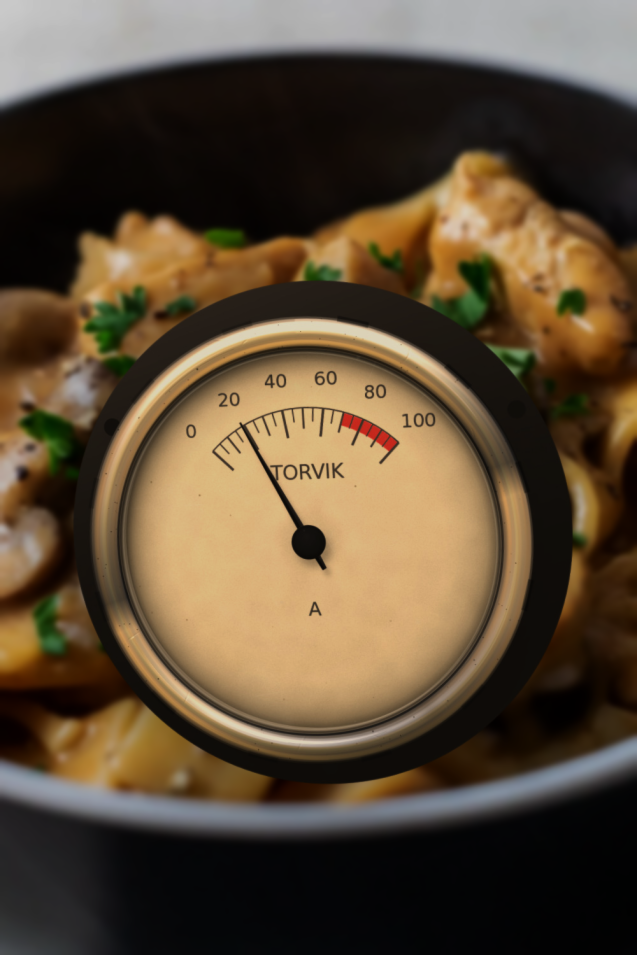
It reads 20 A
